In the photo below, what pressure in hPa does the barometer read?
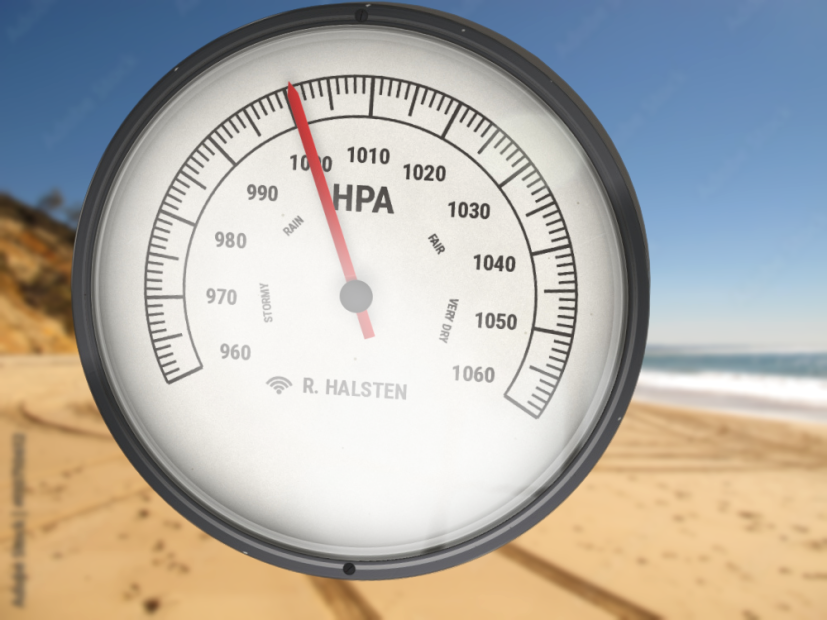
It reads 1001 hPa
